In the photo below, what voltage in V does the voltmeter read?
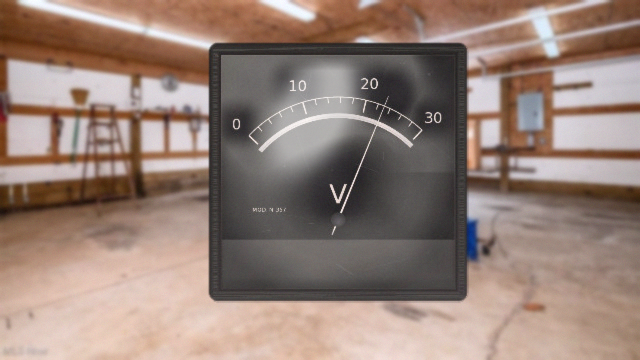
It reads 23 V
